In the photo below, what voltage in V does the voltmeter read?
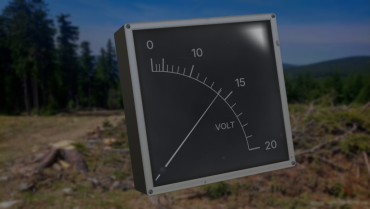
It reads 14 V
